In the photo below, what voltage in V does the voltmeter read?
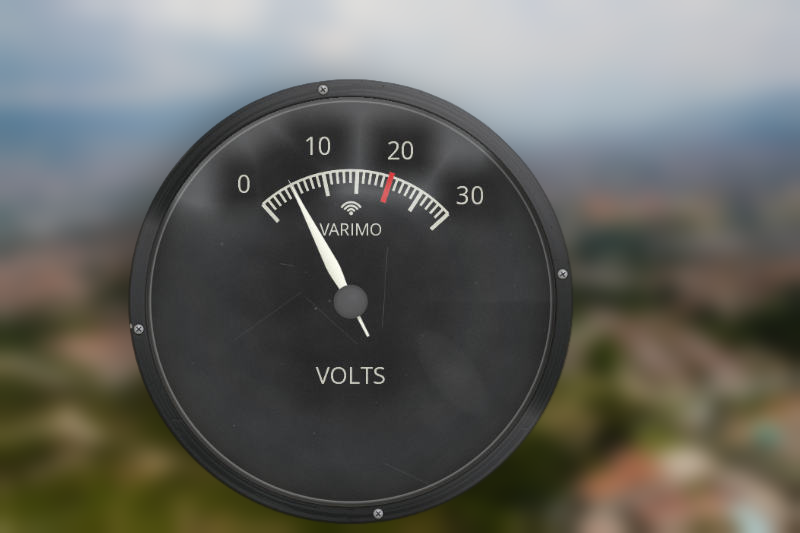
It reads 5 V
